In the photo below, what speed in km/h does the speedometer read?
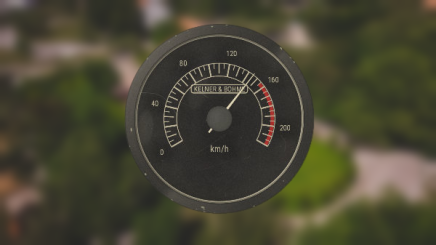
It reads 145 km/h
